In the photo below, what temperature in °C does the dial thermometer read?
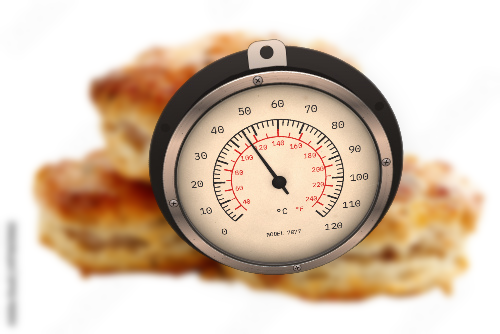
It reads 46 °C
